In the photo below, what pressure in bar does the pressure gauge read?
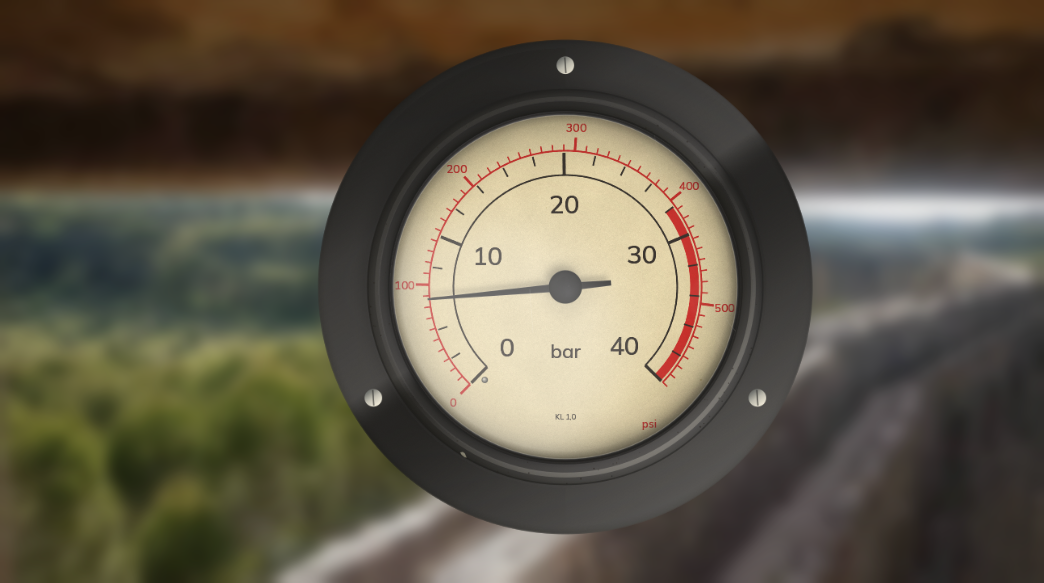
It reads 6 bar
